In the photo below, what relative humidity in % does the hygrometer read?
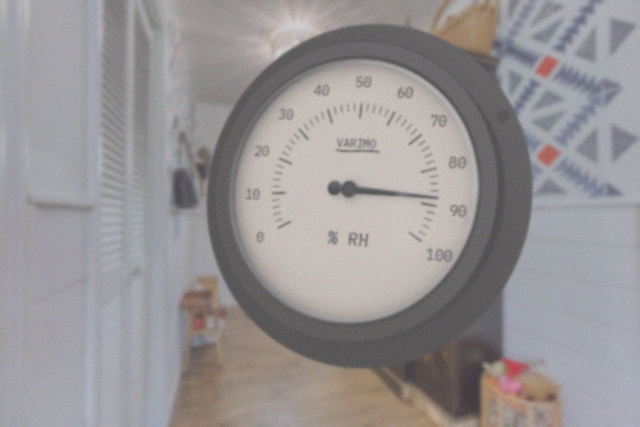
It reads 88 %
